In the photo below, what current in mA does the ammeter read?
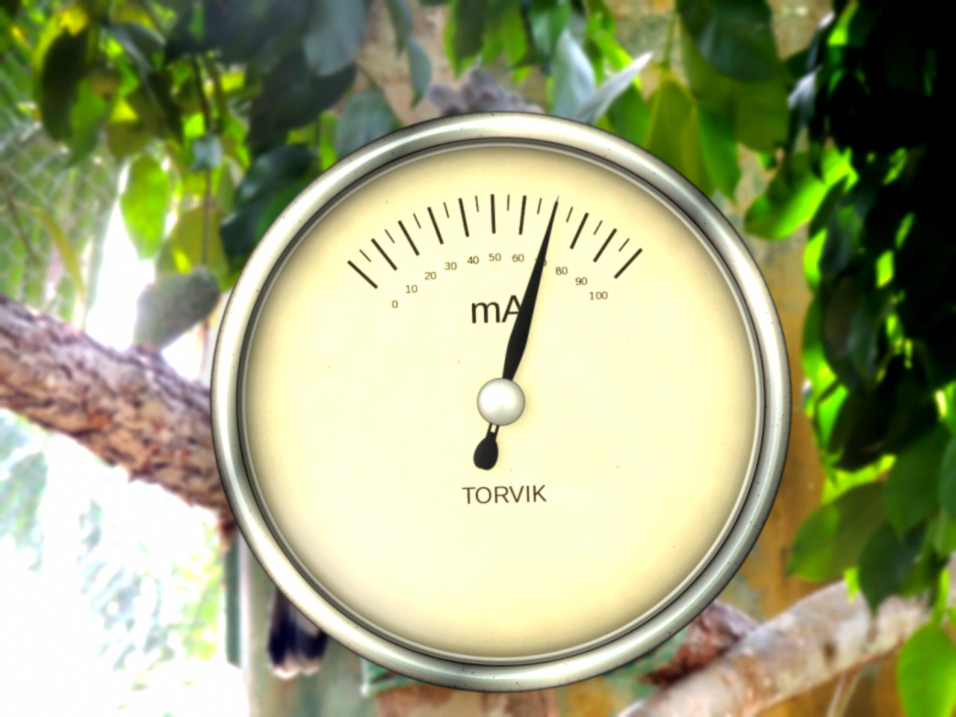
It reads 70 mA
